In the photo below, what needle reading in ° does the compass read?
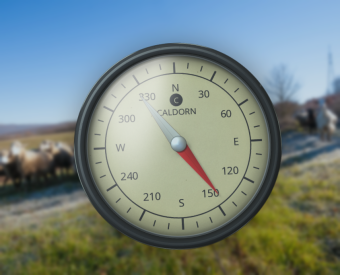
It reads 145 °
